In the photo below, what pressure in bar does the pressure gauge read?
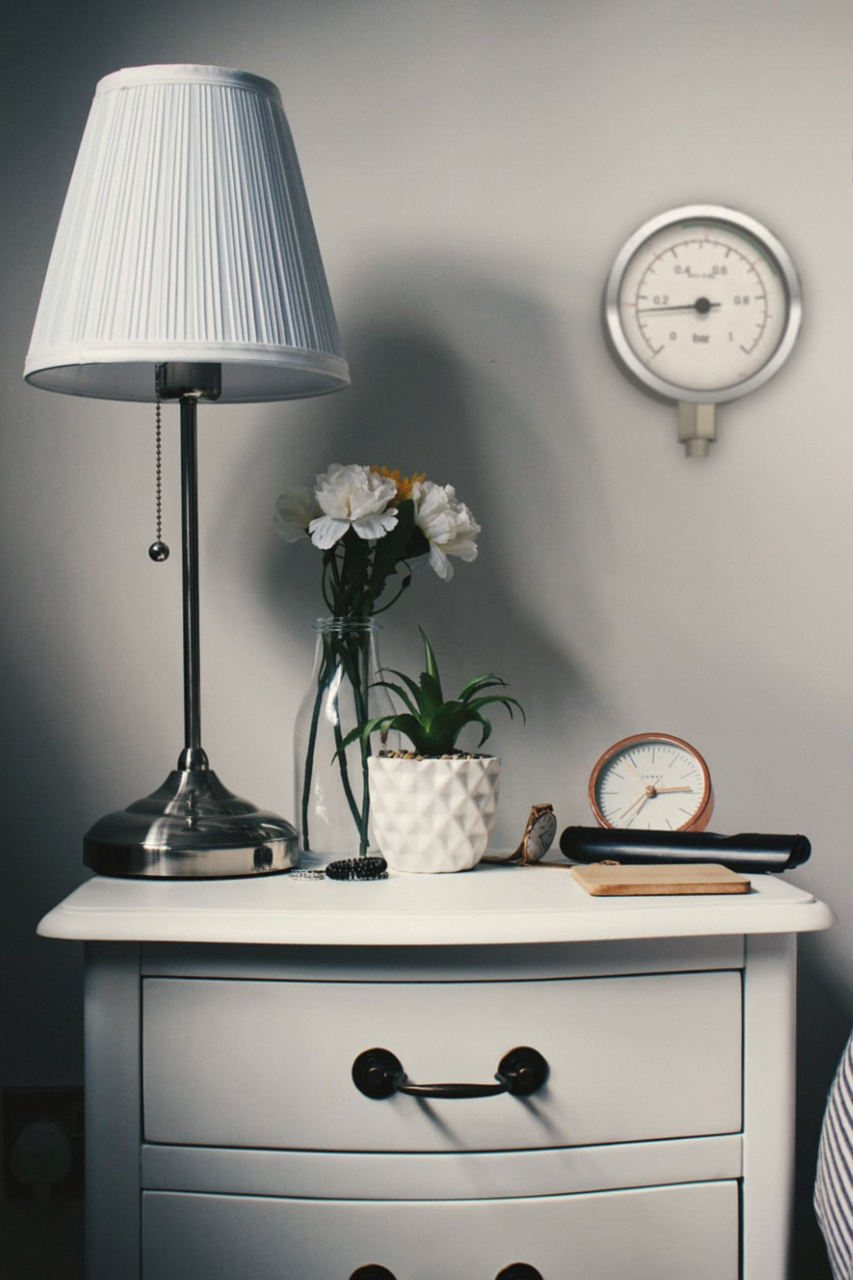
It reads 0.15 bar
